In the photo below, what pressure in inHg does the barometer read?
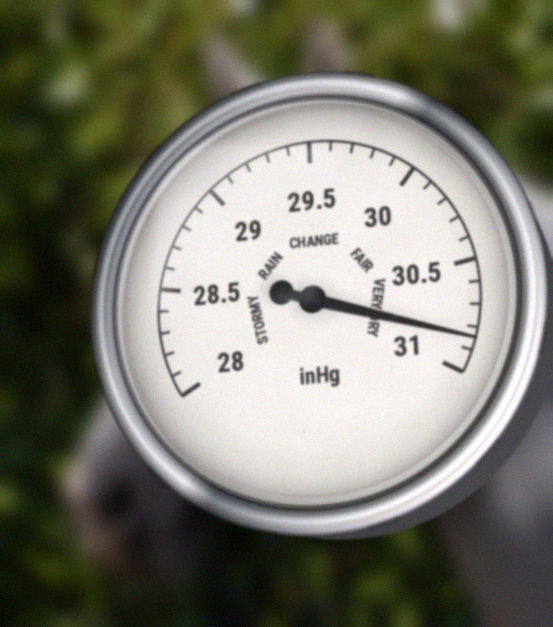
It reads 30.85 inHg
